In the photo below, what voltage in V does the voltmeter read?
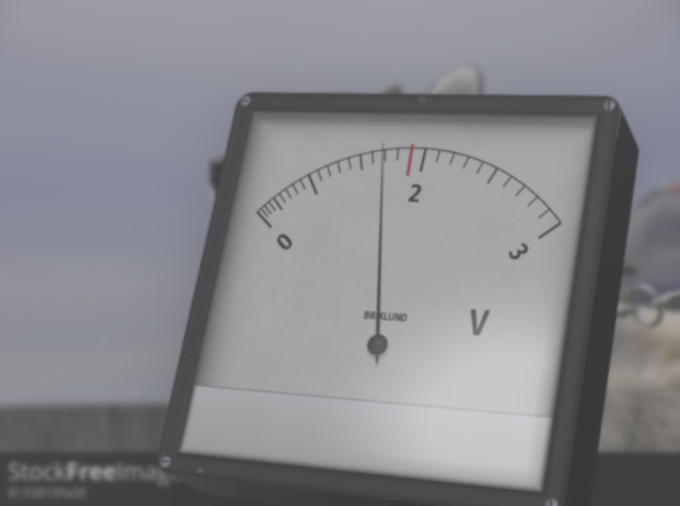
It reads 1.7 V
